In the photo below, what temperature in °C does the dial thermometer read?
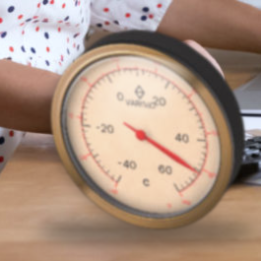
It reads 50 °C
